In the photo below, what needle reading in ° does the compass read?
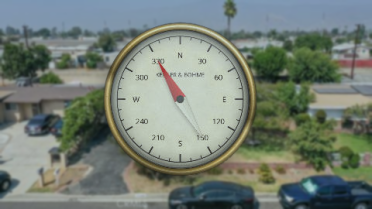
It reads 330 °
